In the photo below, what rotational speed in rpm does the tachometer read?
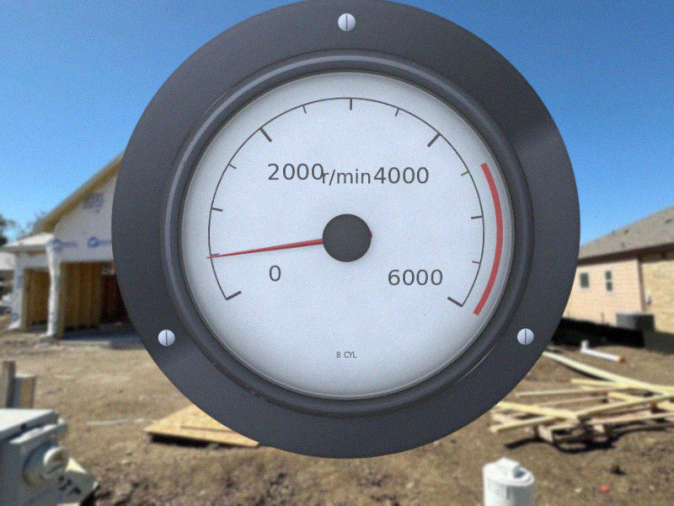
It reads 500 rpm
